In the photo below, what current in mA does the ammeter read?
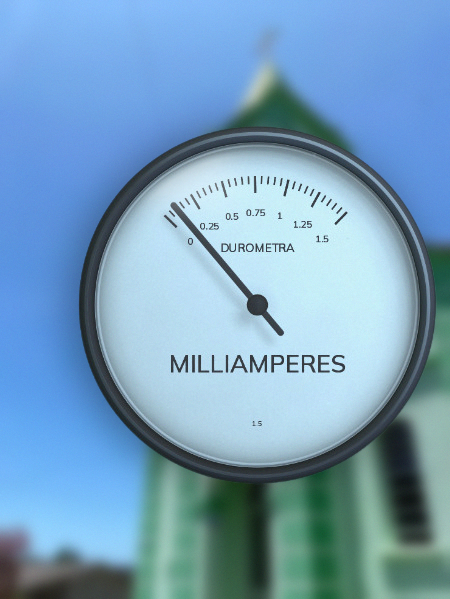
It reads 0.1 mA
